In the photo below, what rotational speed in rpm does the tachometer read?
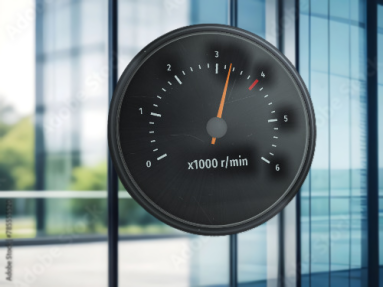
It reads 3300 rpm
